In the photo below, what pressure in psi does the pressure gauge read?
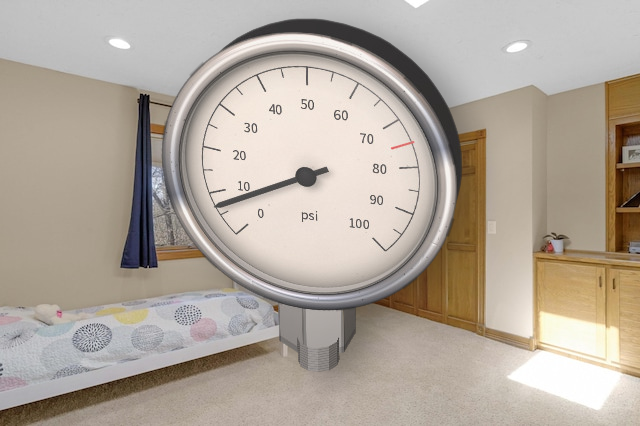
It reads 7.5 psi
